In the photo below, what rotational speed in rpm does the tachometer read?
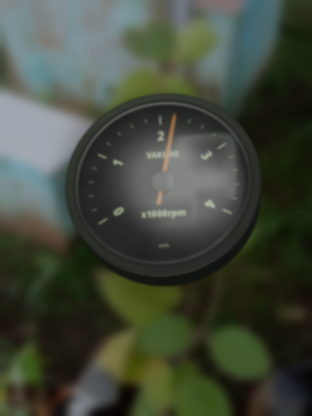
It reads 2200 rpm
